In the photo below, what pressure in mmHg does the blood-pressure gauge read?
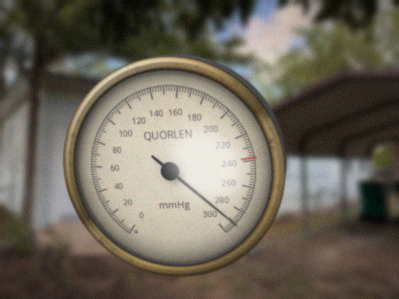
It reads 290 mmHg
